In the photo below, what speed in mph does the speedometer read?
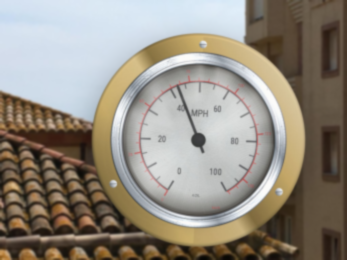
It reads 42.5 mph
